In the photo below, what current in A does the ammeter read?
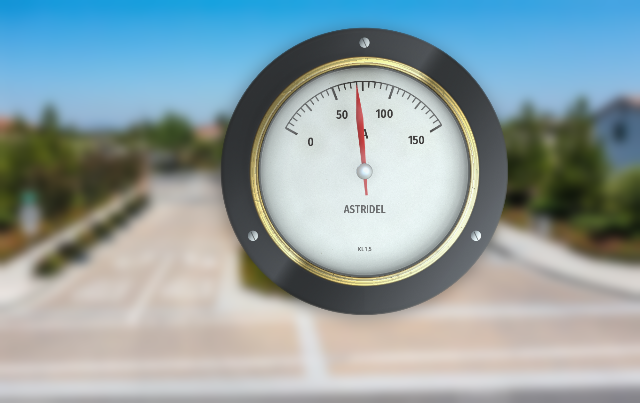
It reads 70 A
